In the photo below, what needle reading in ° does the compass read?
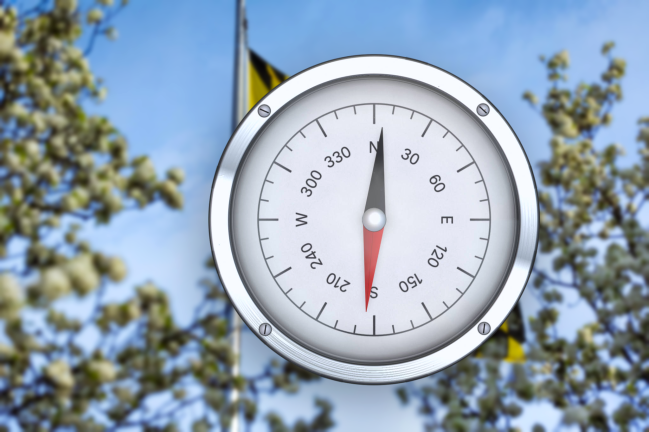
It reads 185 °
